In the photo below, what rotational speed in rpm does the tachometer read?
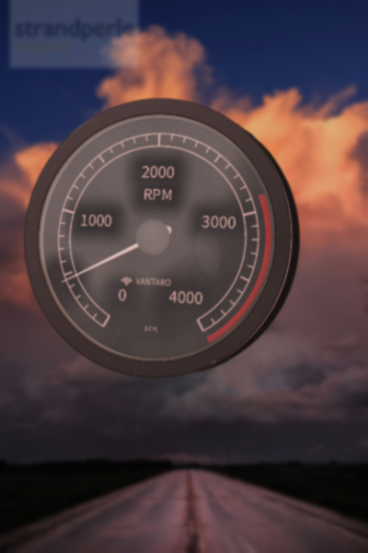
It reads 450 rpm
